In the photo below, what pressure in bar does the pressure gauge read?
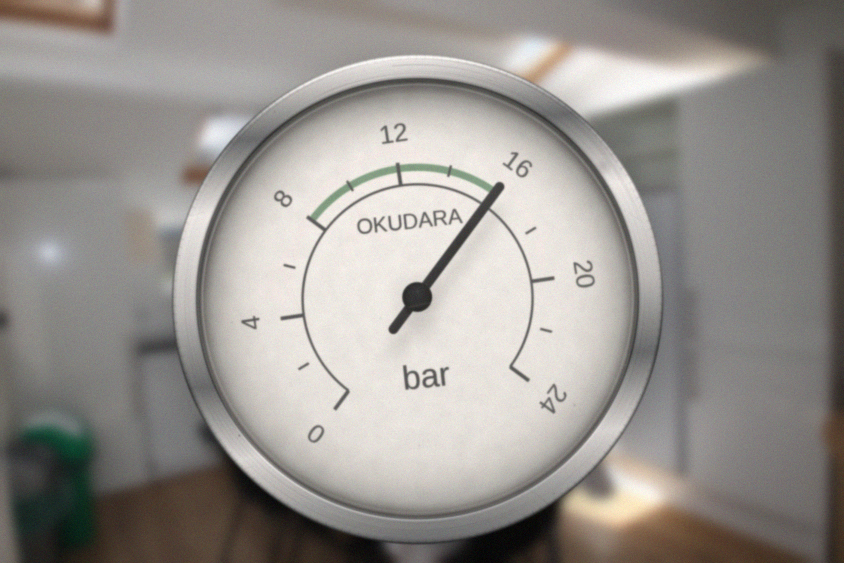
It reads 16 bar
